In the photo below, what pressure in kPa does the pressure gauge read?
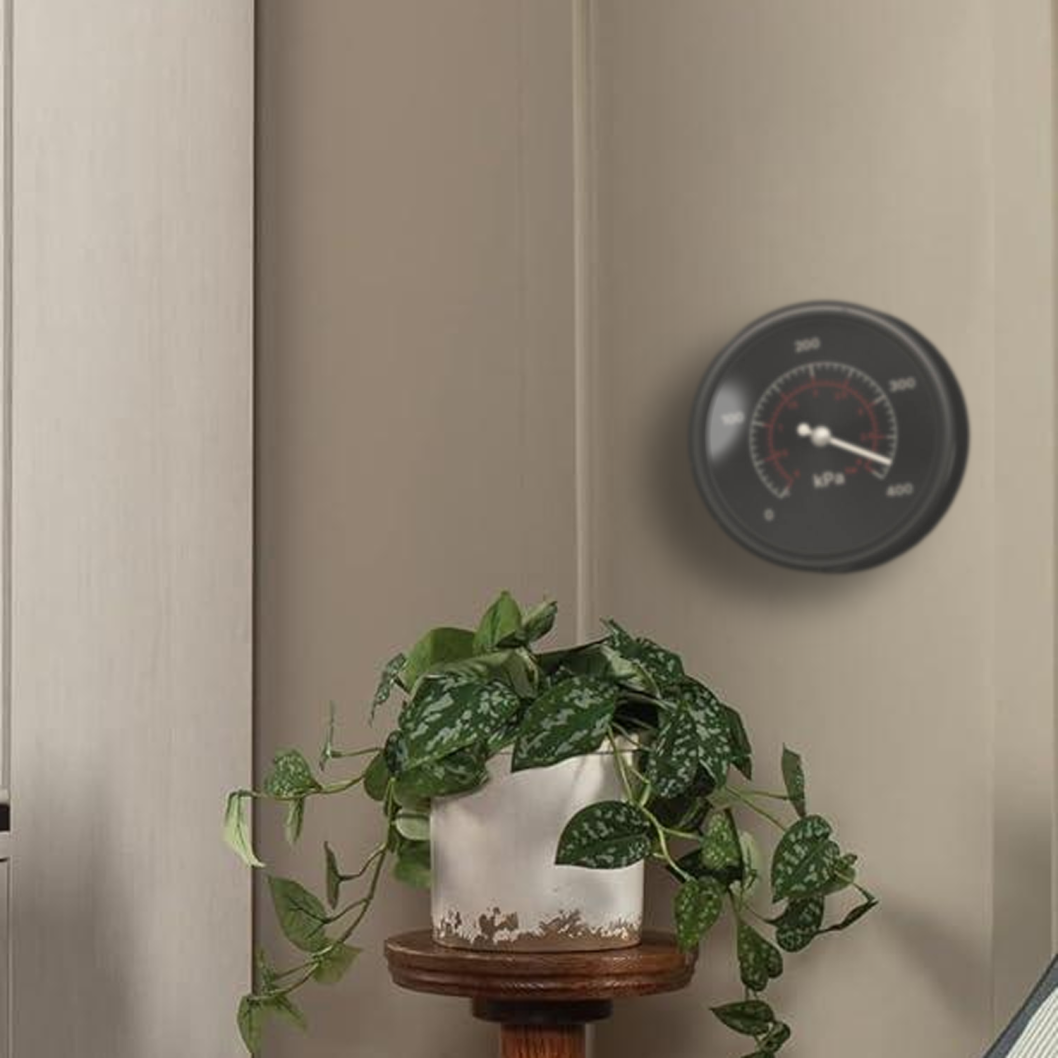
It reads 380 kPa
